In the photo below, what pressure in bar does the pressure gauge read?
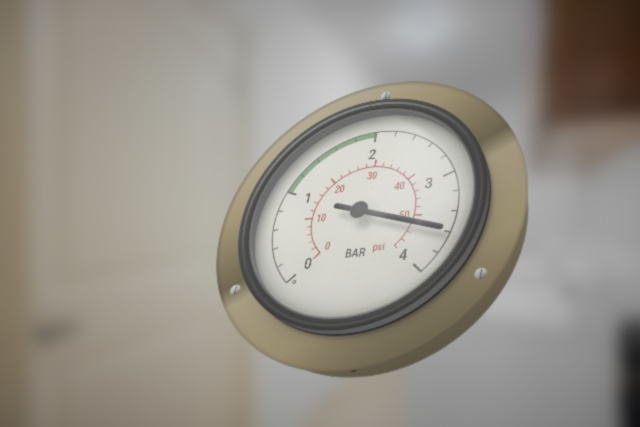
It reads 3.6 bar
